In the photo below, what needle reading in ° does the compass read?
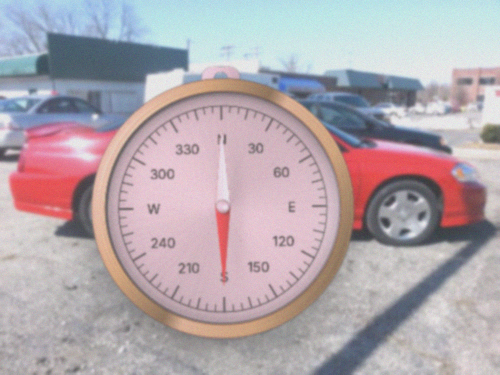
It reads 180 °
